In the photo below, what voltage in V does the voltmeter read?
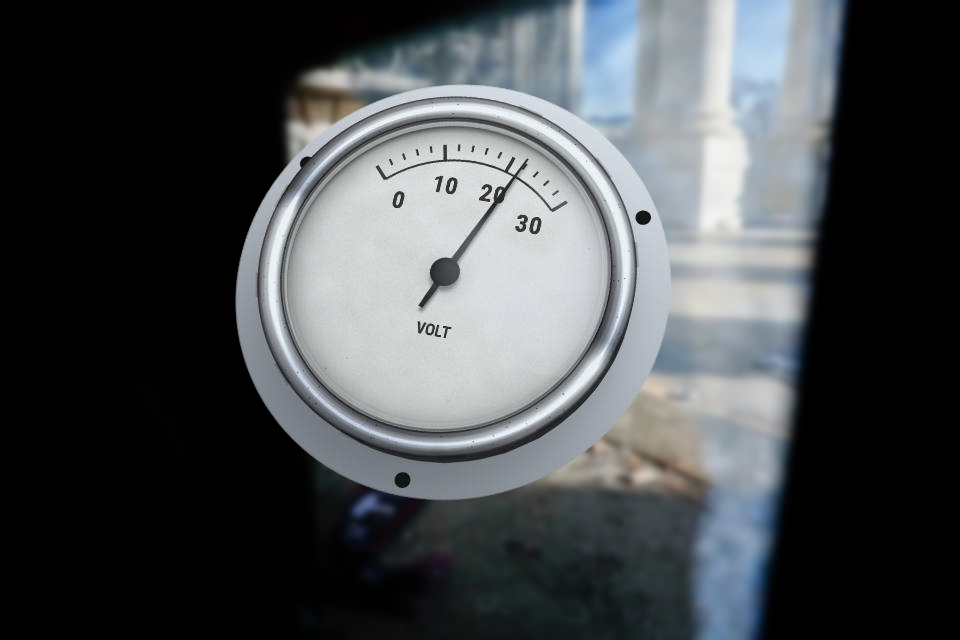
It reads 22 V
